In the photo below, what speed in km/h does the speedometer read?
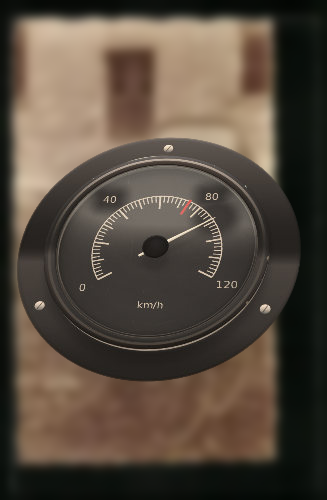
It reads 90 km/h
